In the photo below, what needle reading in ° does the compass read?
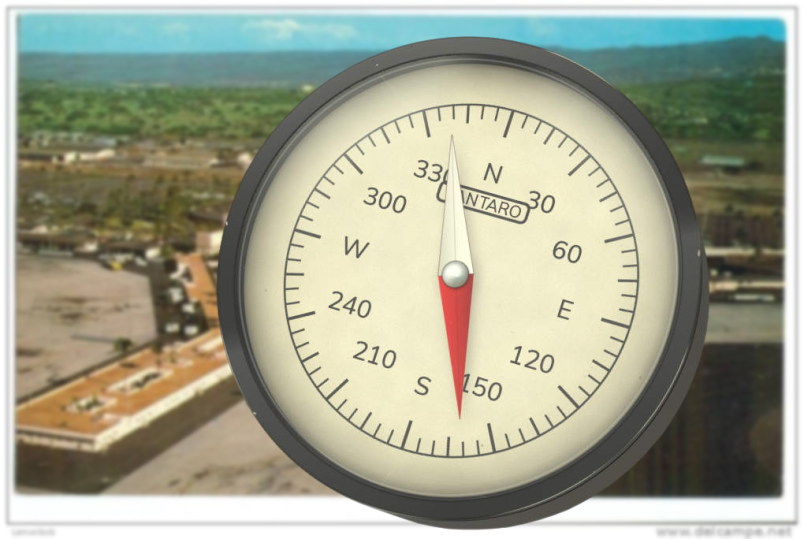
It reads 160 °
